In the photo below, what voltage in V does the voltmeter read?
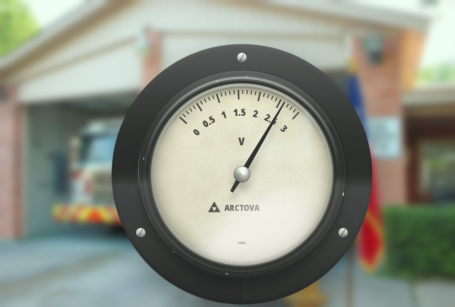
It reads 2.6 V
